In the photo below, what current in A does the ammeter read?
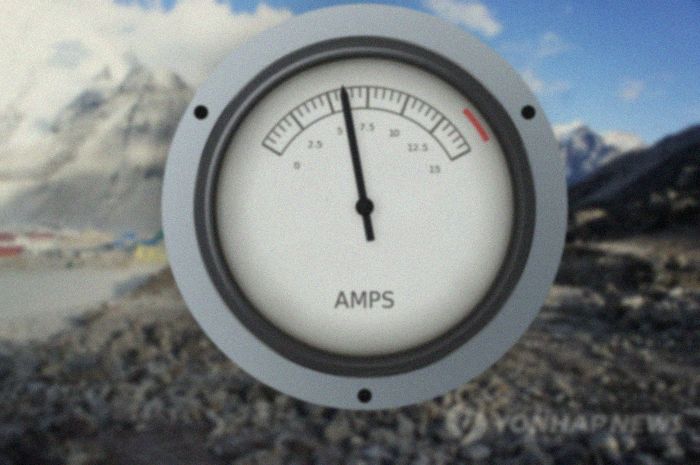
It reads 6 A
